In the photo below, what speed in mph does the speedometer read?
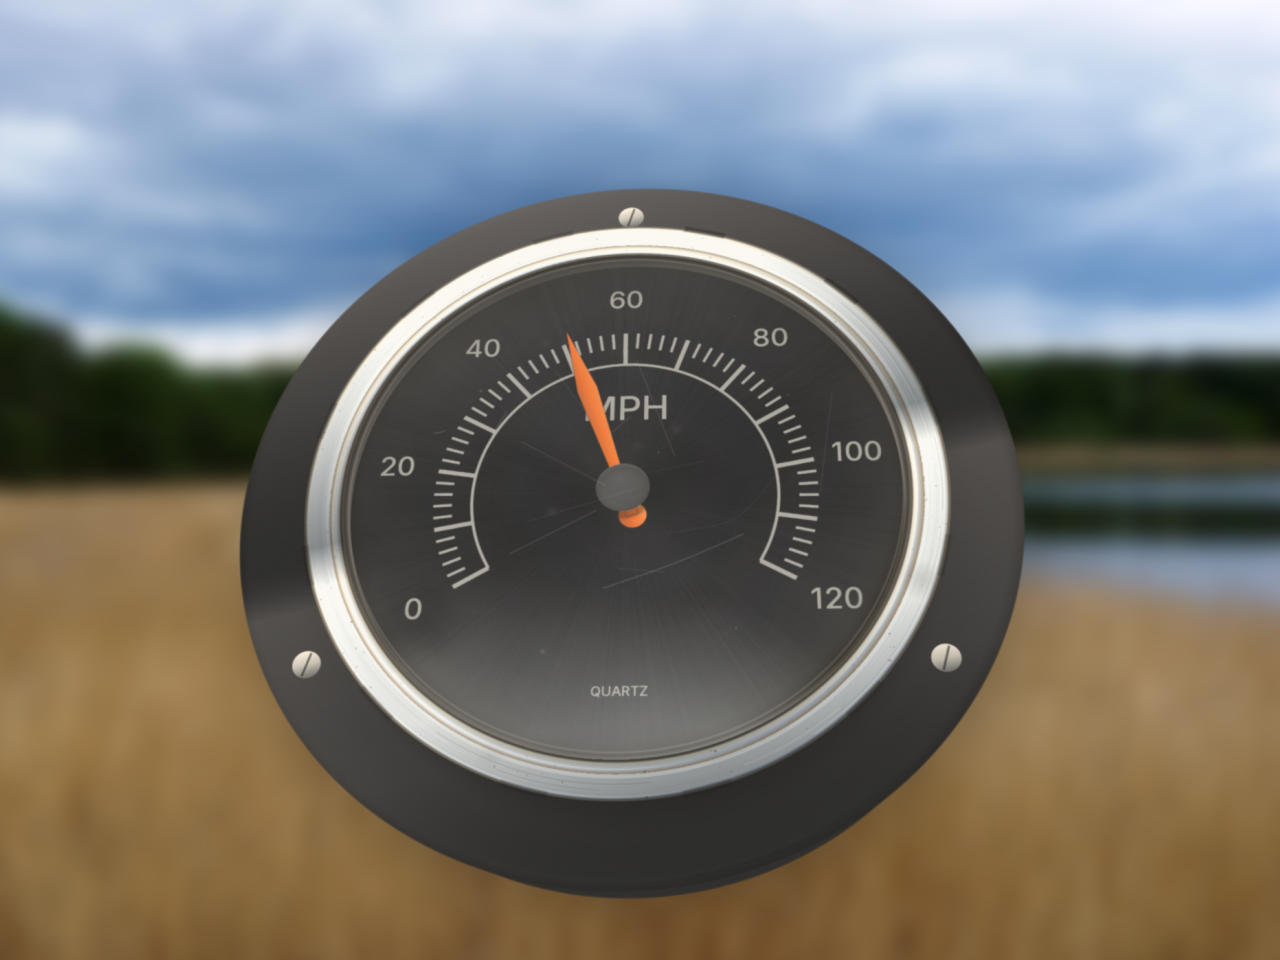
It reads 51 mph
